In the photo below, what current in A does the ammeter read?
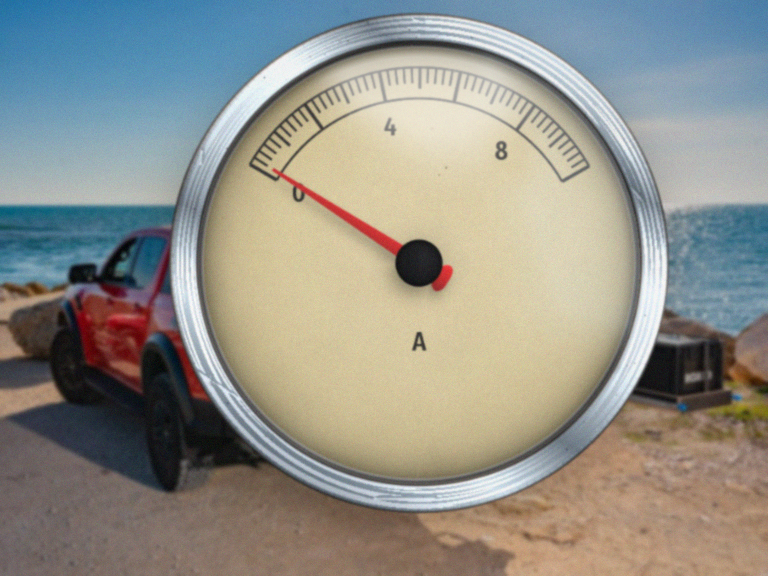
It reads 0.2 A
